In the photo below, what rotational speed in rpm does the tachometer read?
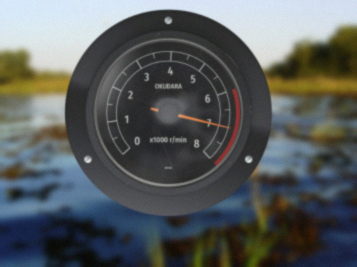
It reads 7000 rpm
